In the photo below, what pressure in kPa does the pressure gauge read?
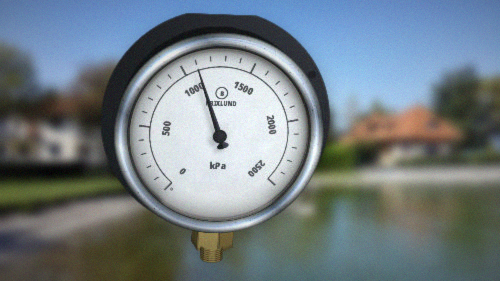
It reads 1100 kPa
